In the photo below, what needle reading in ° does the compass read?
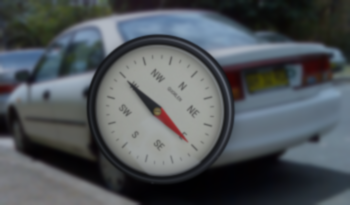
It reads 90 °
